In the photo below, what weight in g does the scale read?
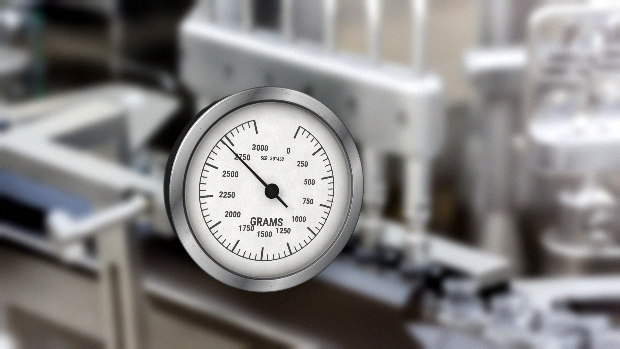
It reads 2700 g
